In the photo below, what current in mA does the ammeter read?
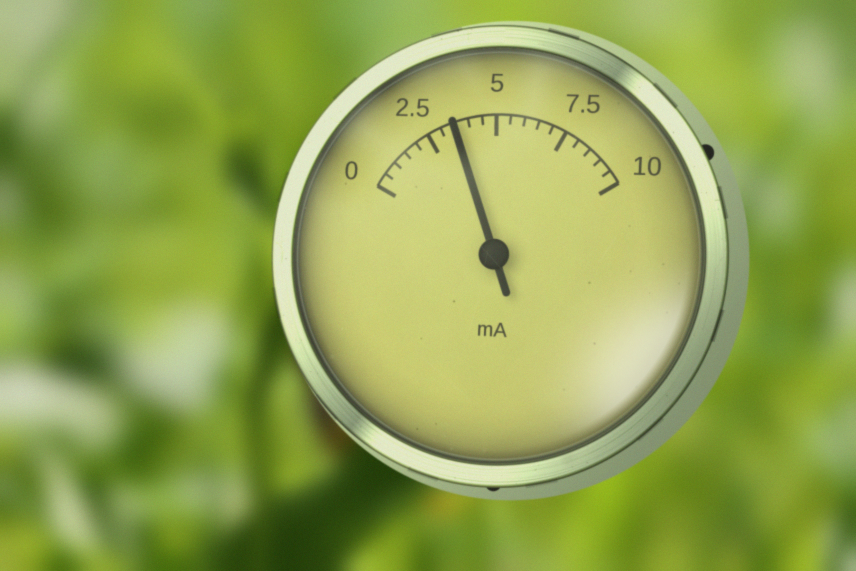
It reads 3.5 mA
